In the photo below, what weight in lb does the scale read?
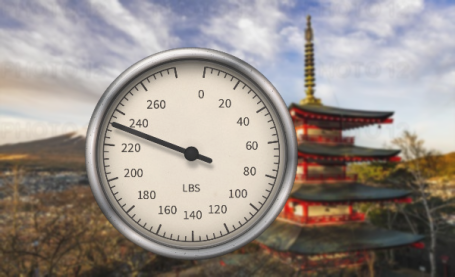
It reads 232 lb
